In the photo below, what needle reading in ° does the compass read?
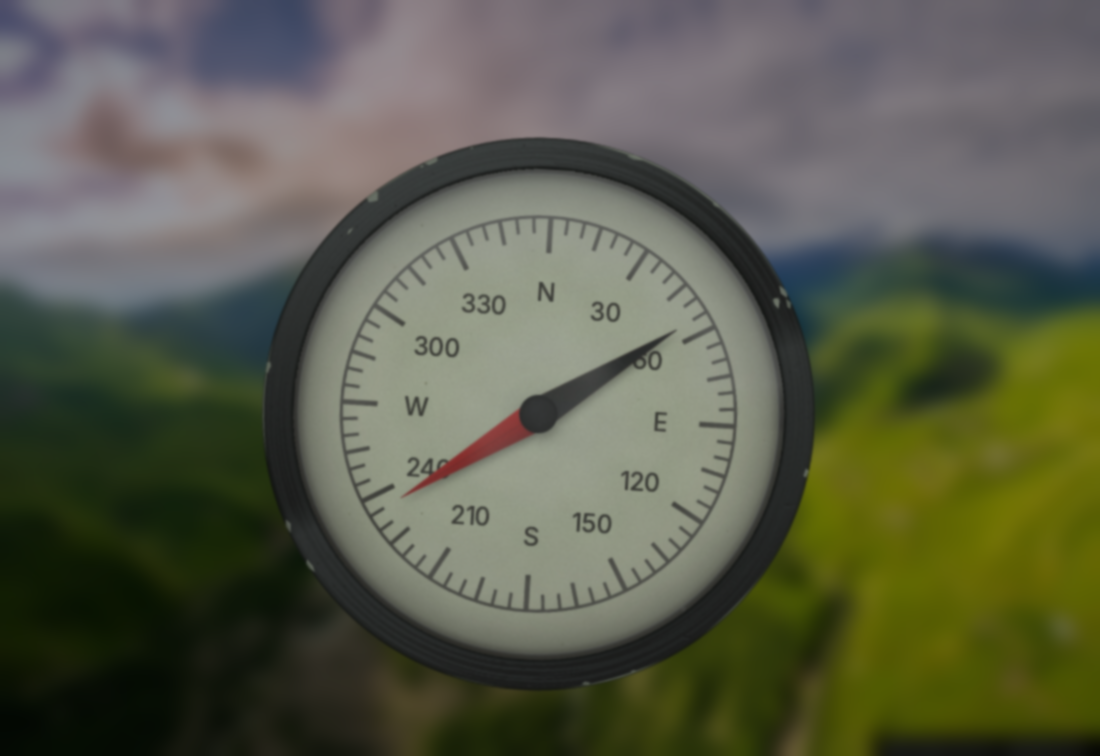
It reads 235 °
